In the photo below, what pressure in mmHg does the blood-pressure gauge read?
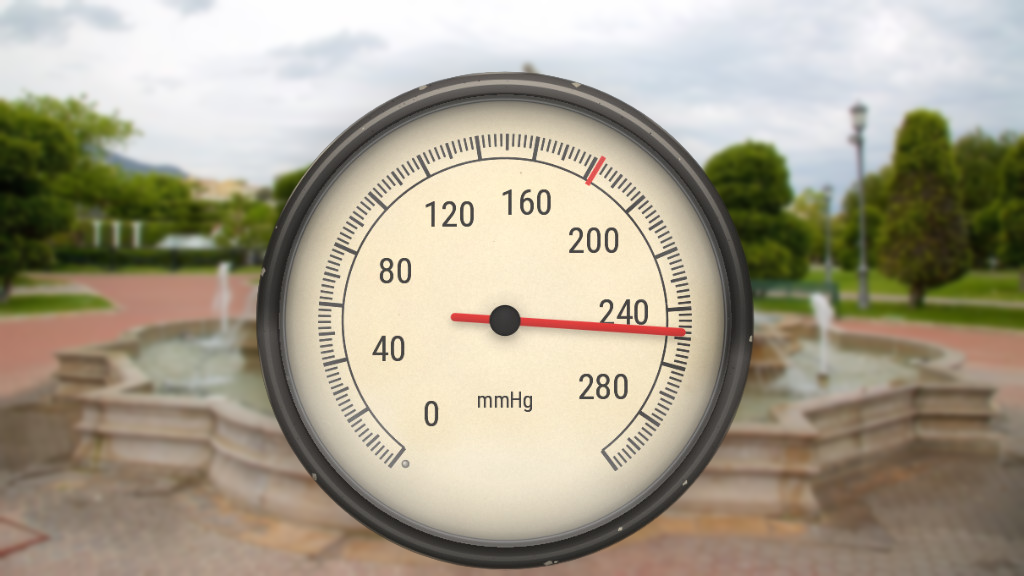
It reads 248 mmHg
